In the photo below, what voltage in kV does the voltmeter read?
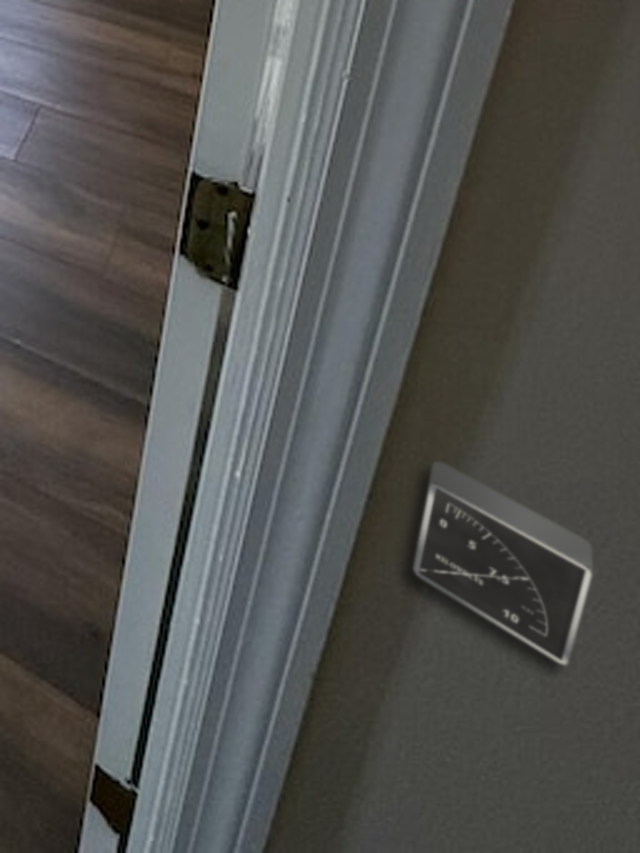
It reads 7.5 kV
